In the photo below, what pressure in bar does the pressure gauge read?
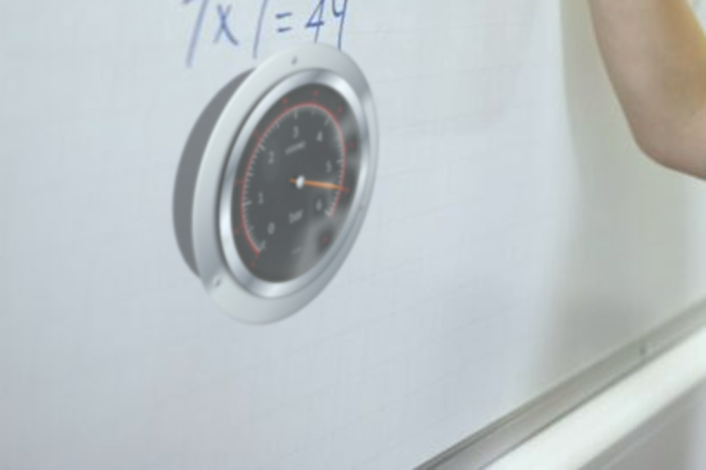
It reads 5.5 bar
